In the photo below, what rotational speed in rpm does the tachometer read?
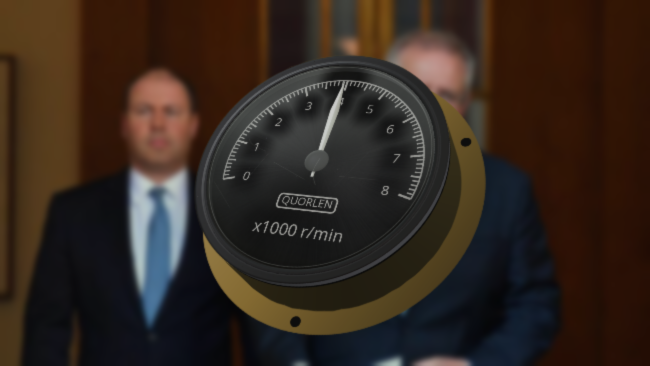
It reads 4000 rpm
